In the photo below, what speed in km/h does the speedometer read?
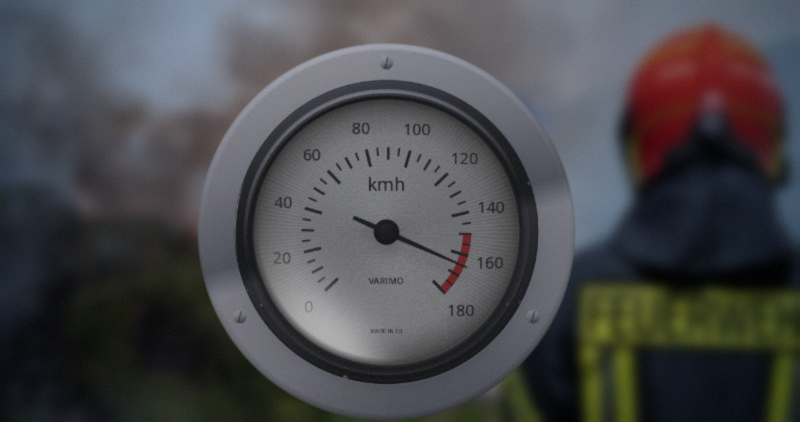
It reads 165 km/h
